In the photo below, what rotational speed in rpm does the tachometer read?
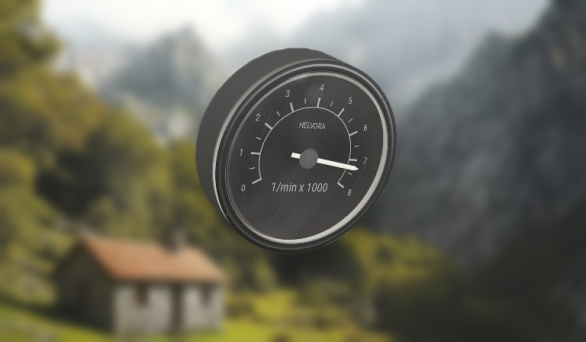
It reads 7250 rpm
